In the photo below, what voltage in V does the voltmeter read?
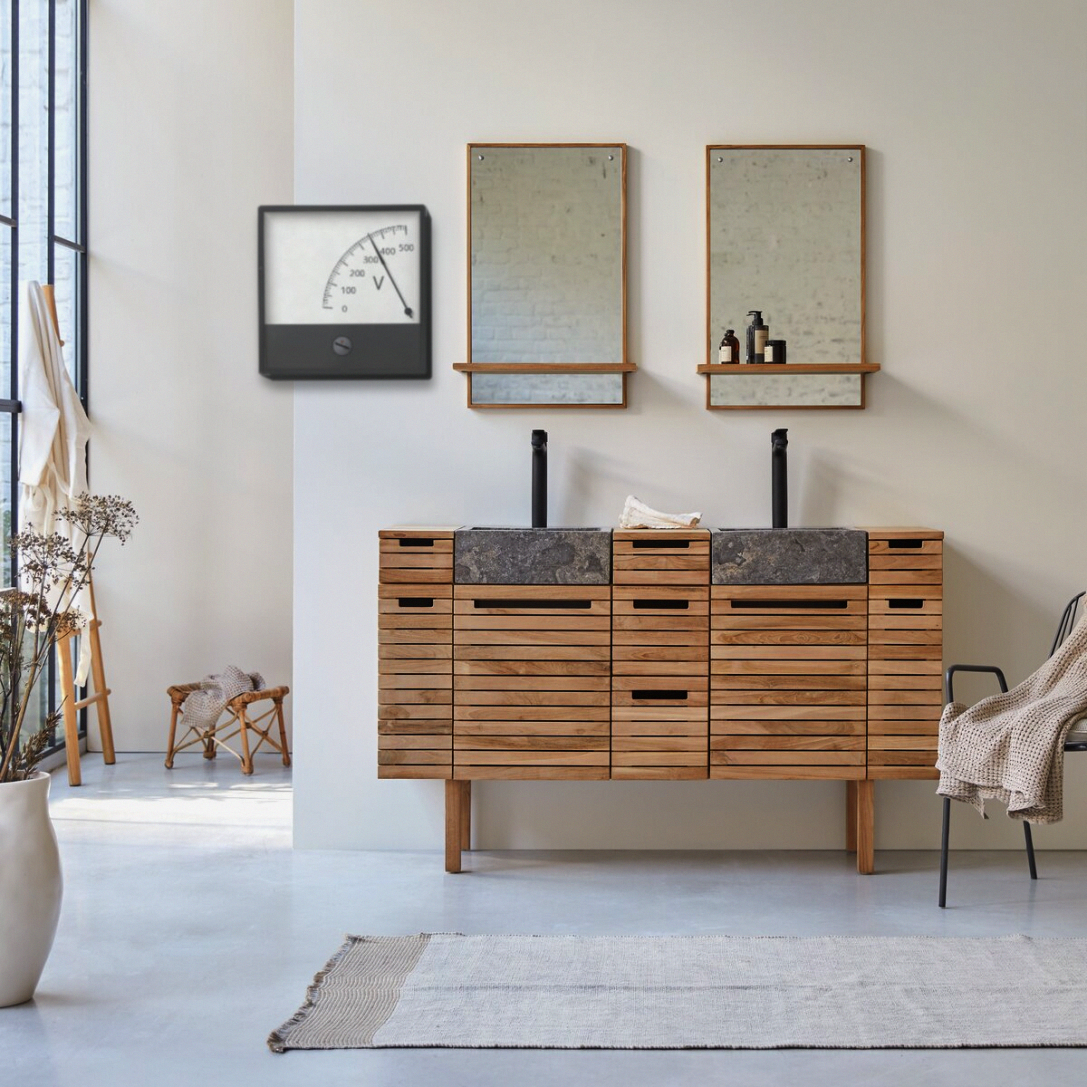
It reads 350 V
